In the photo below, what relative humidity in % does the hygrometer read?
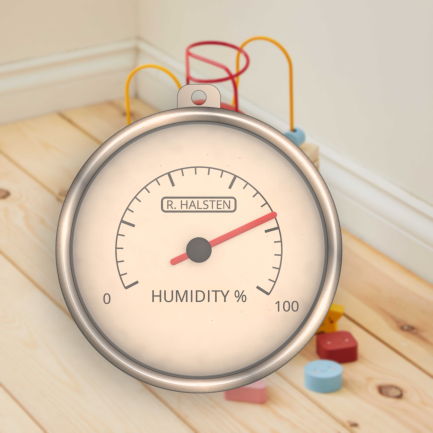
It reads 76 %
